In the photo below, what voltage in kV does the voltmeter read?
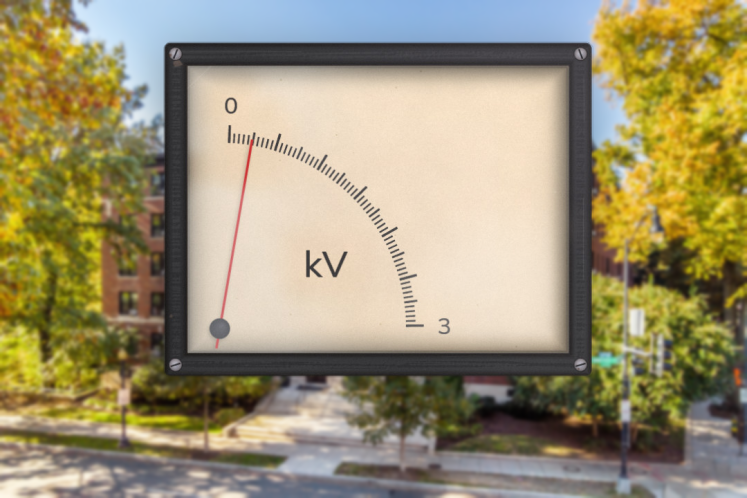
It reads 0.25 kV
